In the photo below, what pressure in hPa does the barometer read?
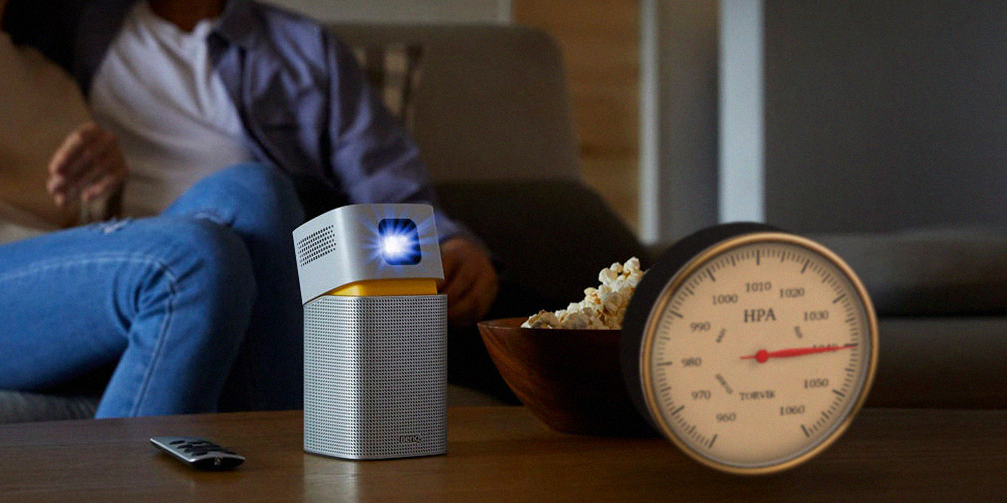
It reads 1040 hPa
